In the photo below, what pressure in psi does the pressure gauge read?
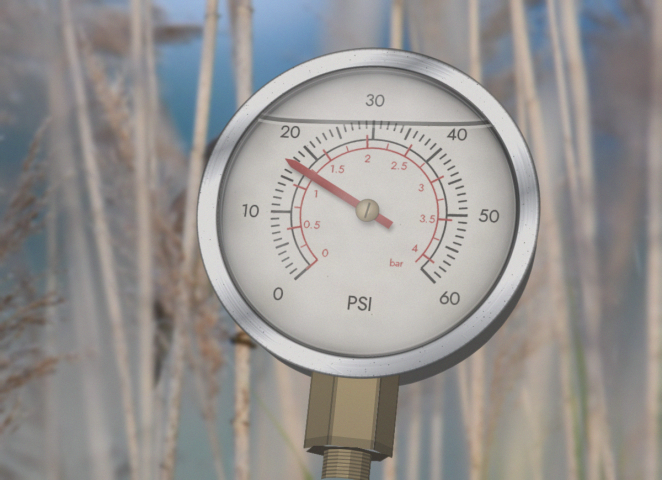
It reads 17 psi
